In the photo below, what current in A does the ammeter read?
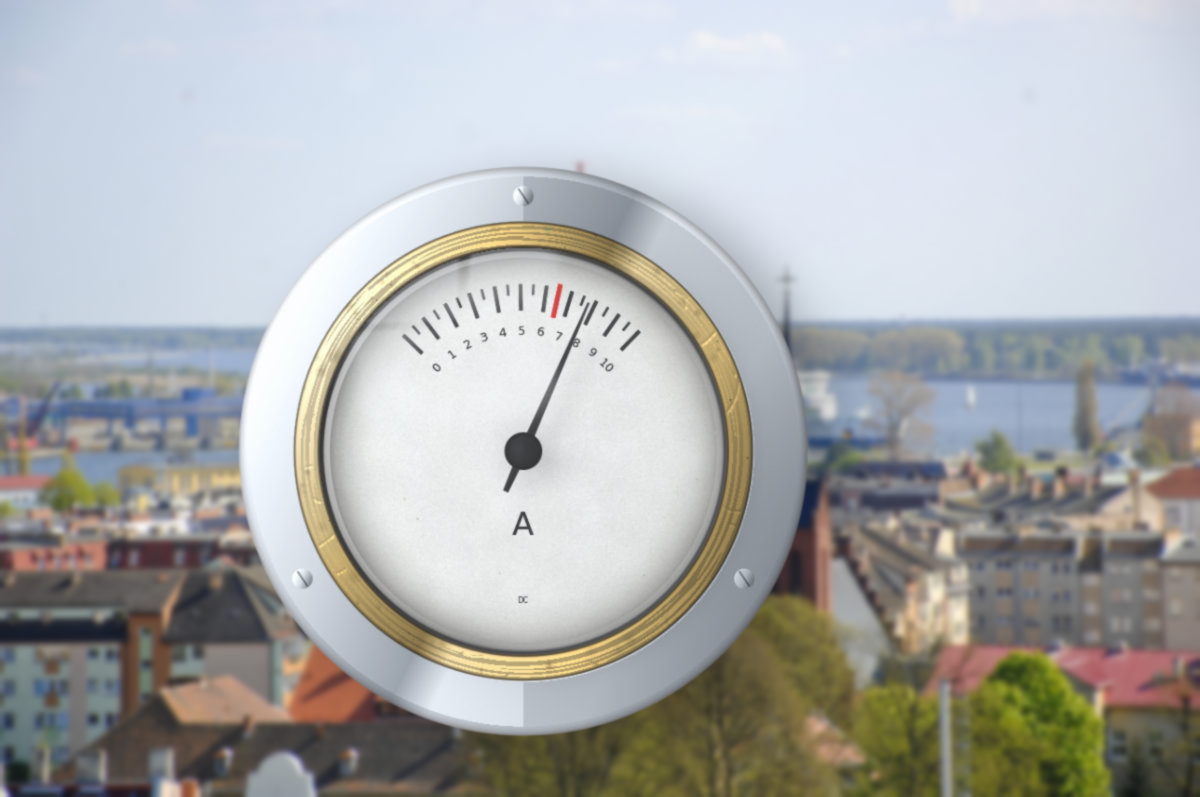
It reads 7.75 A
